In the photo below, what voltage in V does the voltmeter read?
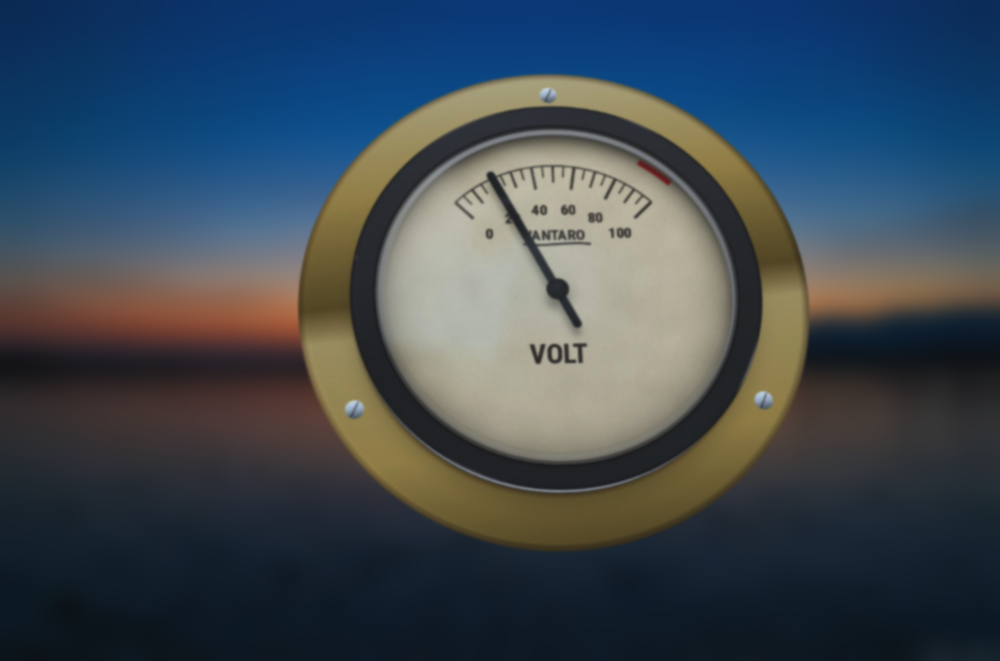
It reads 20 V
